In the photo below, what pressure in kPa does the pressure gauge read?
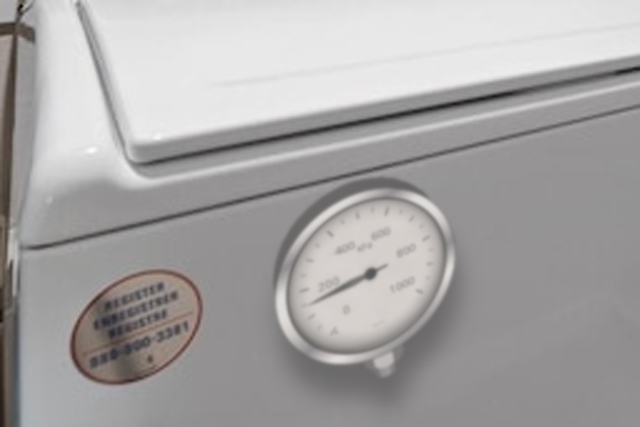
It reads 150 kPa
